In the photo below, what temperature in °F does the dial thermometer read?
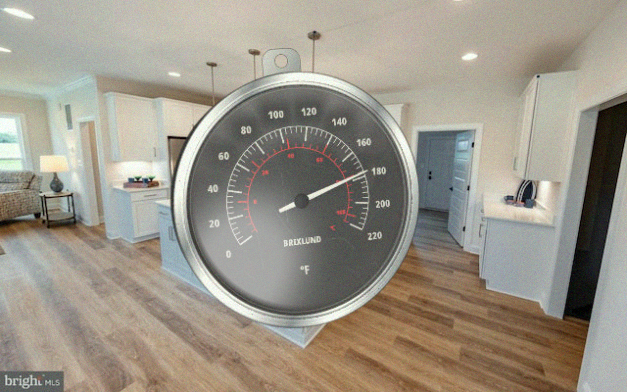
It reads 176 °F
